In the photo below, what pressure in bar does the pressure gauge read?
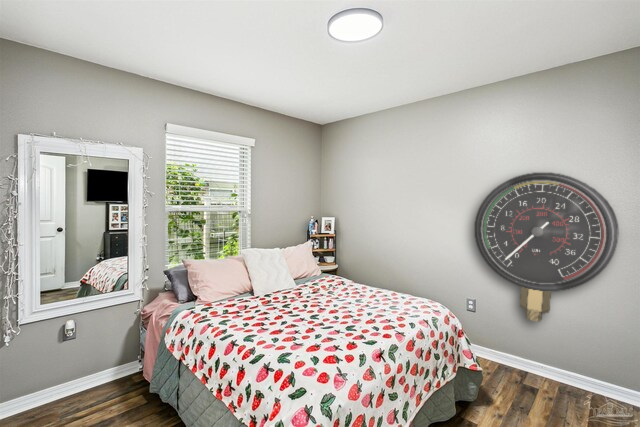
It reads 1 bar
